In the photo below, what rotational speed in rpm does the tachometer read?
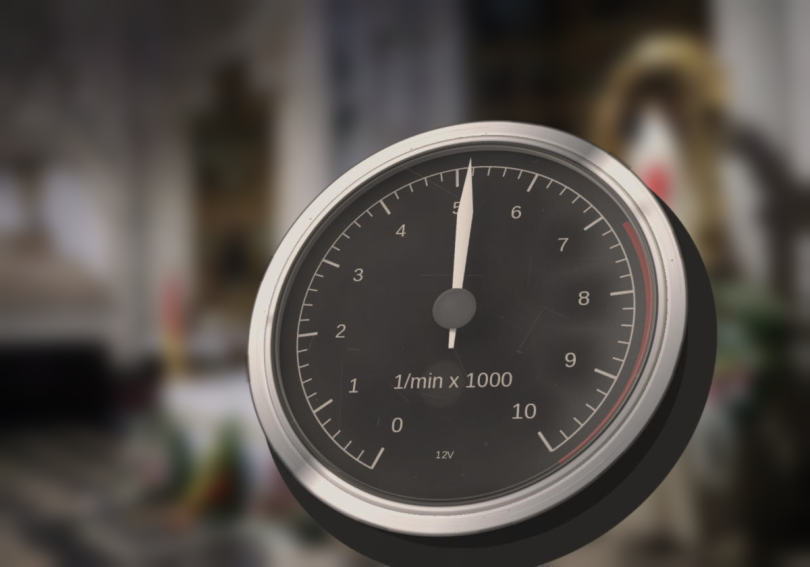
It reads 5200 rpm
